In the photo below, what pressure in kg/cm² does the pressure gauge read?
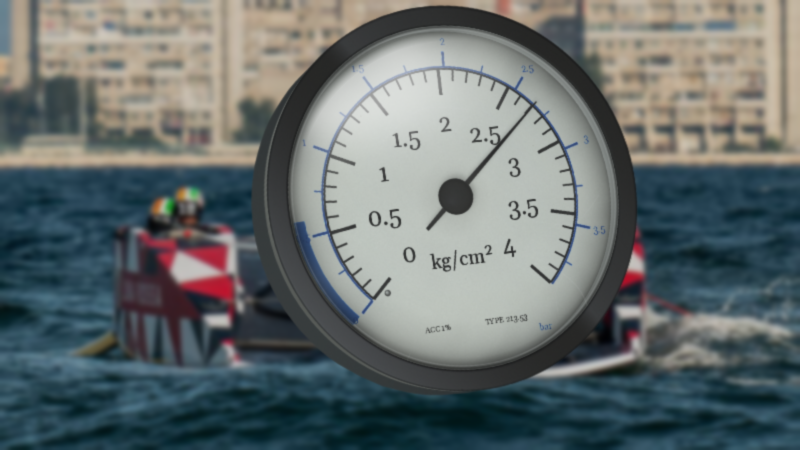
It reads 2.7 kg/cm²
